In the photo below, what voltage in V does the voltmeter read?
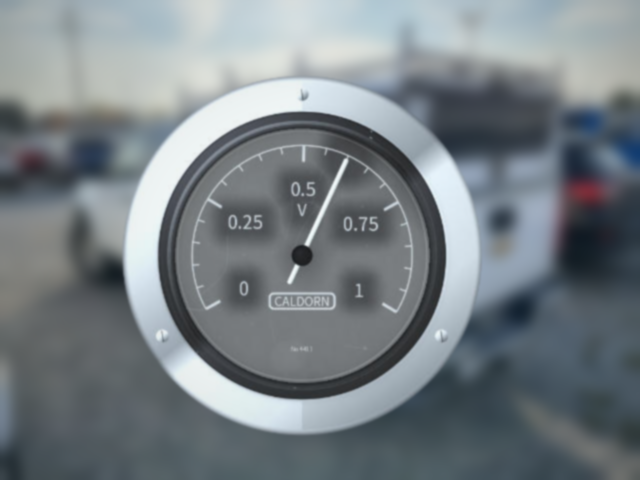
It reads 0.6 V
